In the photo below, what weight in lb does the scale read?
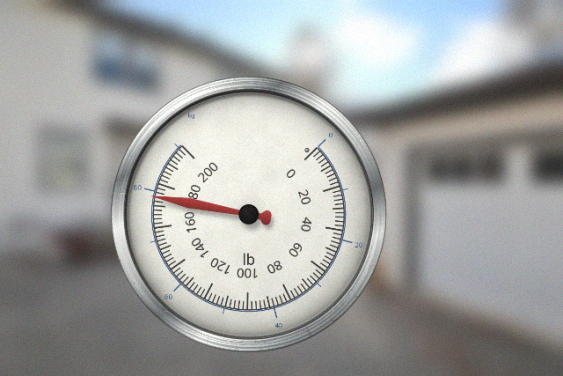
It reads 174 lb
